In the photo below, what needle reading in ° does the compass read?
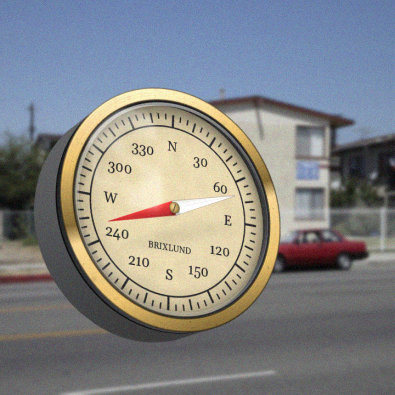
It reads 250 °
